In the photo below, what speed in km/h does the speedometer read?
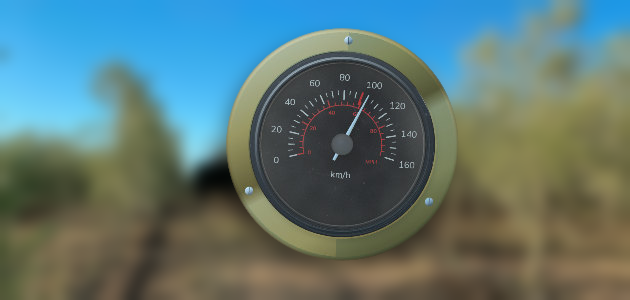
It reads 100 km/h
